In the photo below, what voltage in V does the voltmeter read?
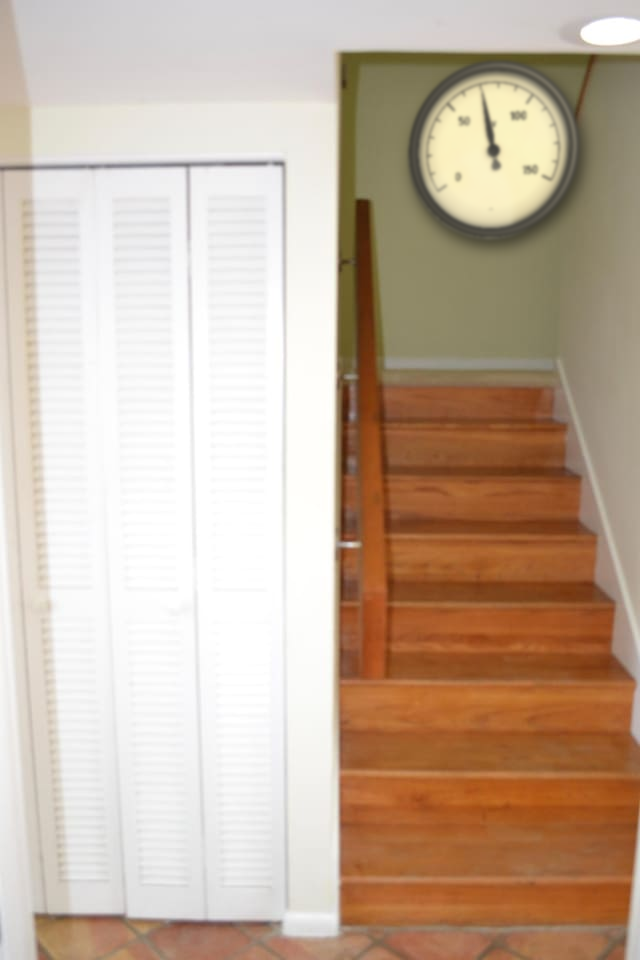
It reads 70 V
